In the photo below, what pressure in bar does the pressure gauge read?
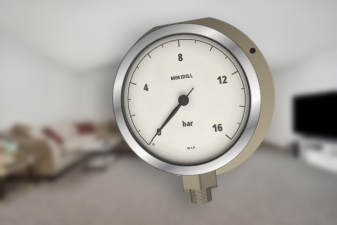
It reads 0 bar
